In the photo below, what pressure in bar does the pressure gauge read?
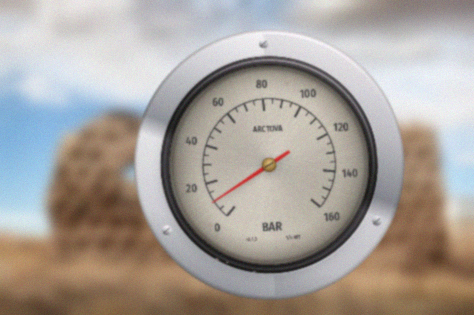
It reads 10 bar
